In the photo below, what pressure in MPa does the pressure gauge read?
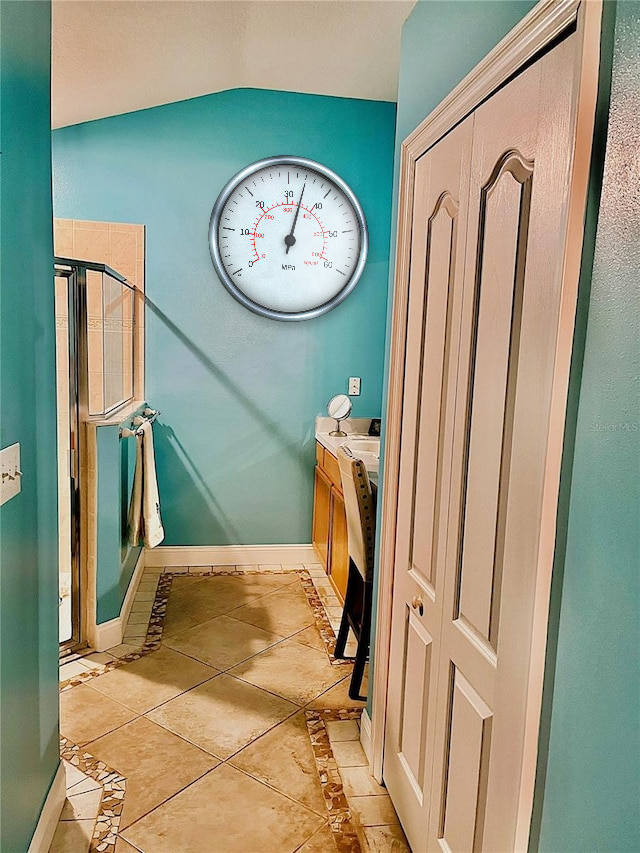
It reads 34 MPa
